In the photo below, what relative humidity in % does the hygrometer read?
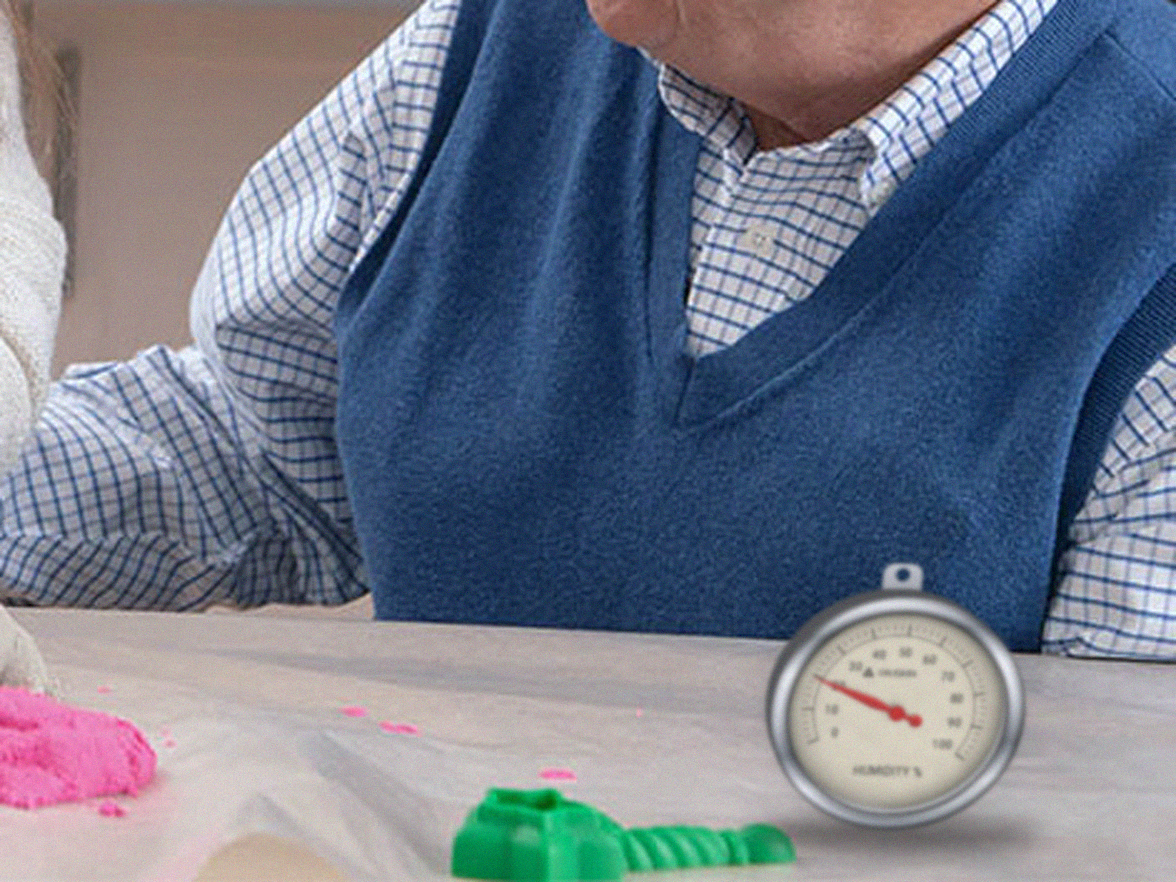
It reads 20 %
